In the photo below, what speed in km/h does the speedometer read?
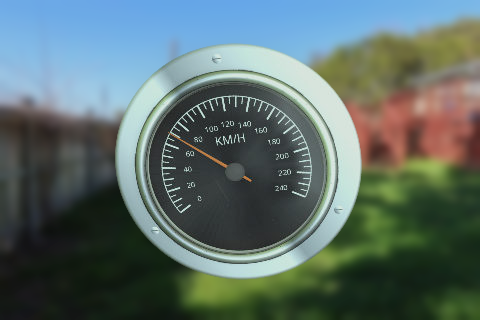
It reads 70 km/h
